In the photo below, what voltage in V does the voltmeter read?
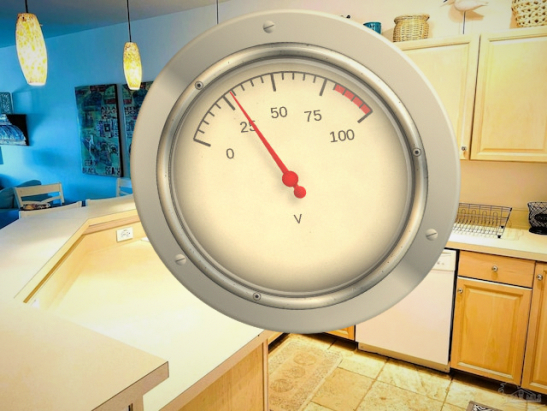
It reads 30 V
